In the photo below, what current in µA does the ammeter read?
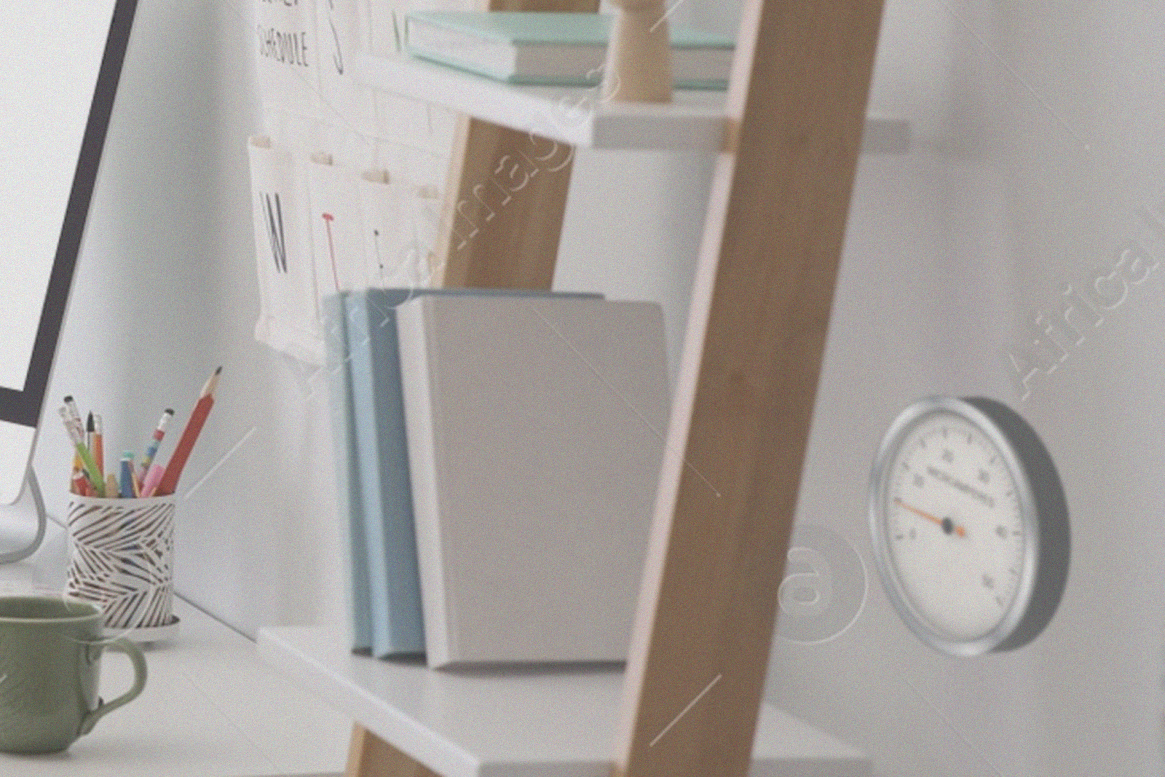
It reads 5 µA
